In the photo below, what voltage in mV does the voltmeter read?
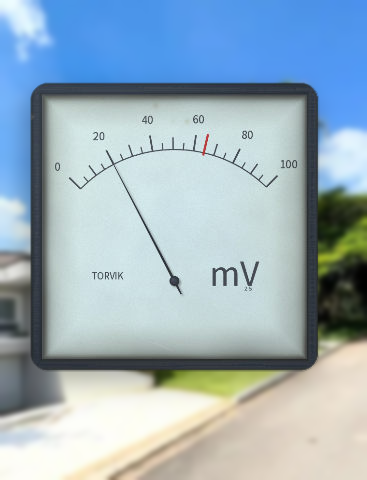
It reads 20 mV
